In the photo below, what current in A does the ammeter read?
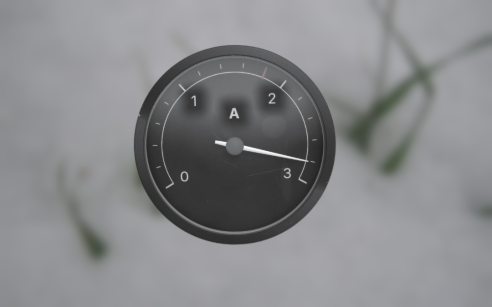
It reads 2.8 A
